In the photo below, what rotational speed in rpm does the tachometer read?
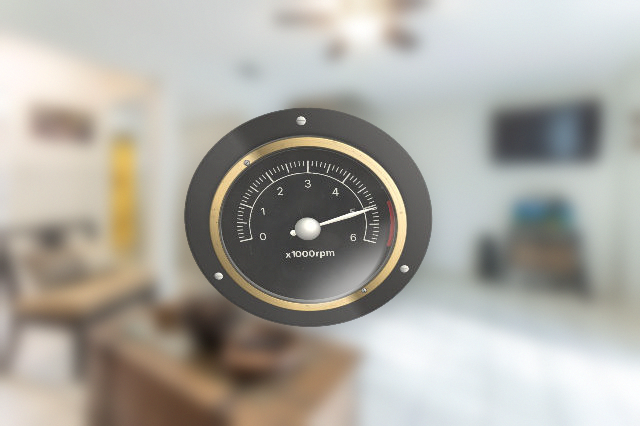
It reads 5000 rpm
